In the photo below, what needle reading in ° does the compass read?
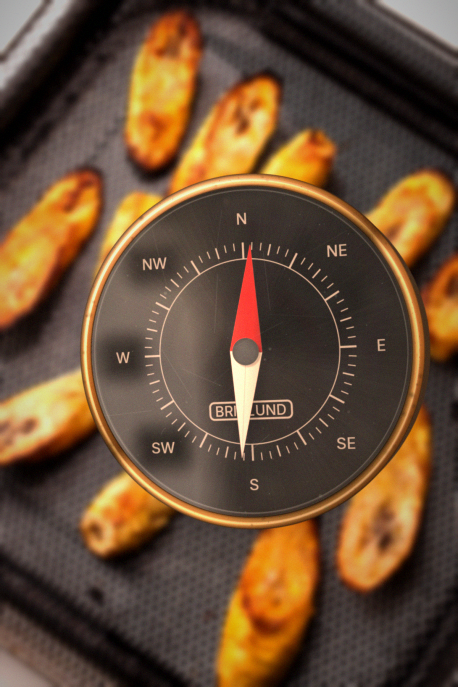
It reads 5 °
